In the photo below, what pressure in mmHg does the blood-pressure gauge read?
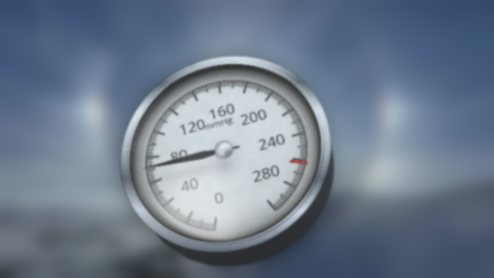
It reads 70 mmHg
